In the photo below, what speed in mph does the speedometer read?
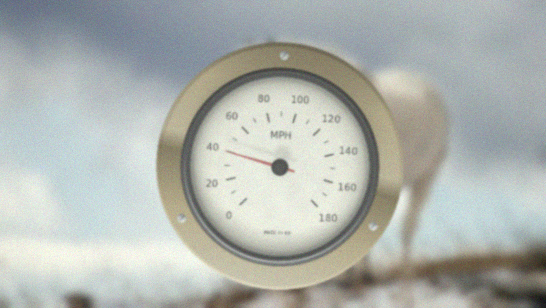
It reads 40 mph
